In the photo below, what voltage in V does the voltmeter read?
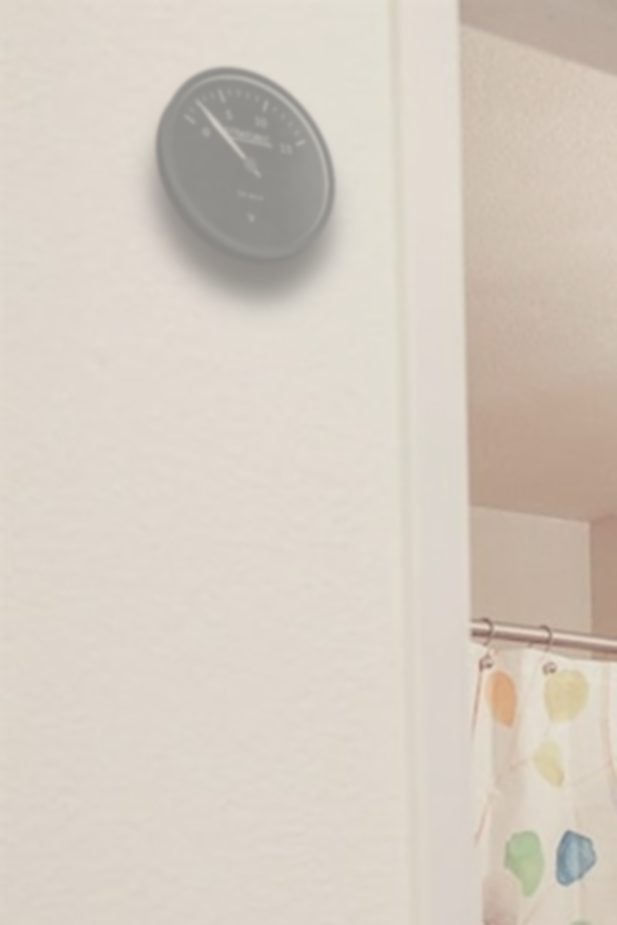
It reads 2 V
